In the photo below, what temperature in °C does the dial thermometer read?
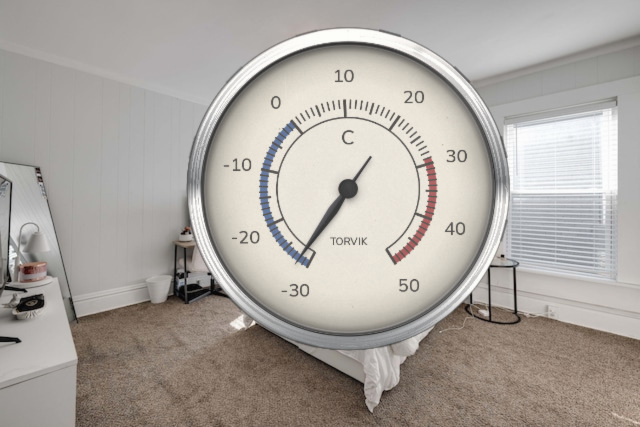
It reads -28 °C
